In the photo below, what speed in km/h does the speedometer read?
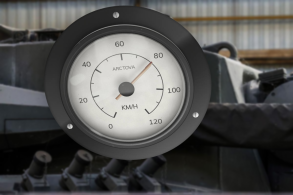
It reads 80 km/h
